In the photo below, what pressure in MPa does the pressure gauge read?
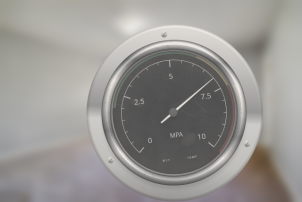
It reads 7 MPa
